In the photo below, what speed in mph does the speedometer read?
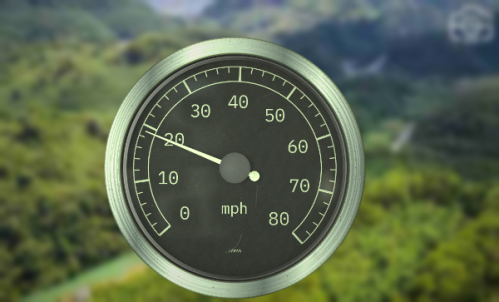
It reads 19 mph
